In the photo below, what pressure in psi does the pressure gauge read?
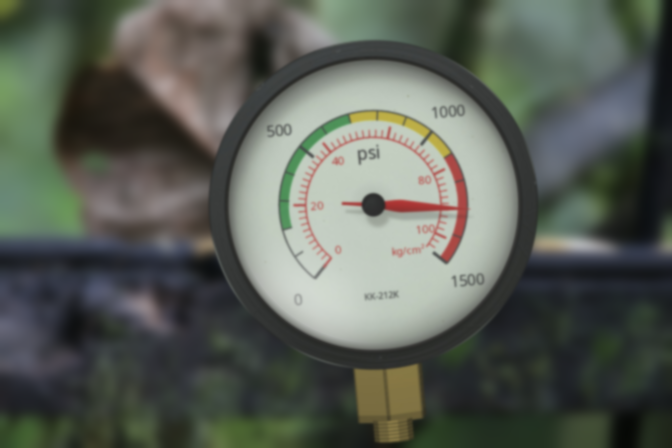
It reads 1300 psi
